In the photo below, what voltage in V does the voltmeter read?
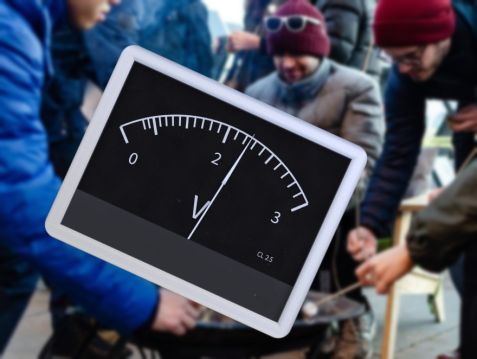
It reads 2.25 V
